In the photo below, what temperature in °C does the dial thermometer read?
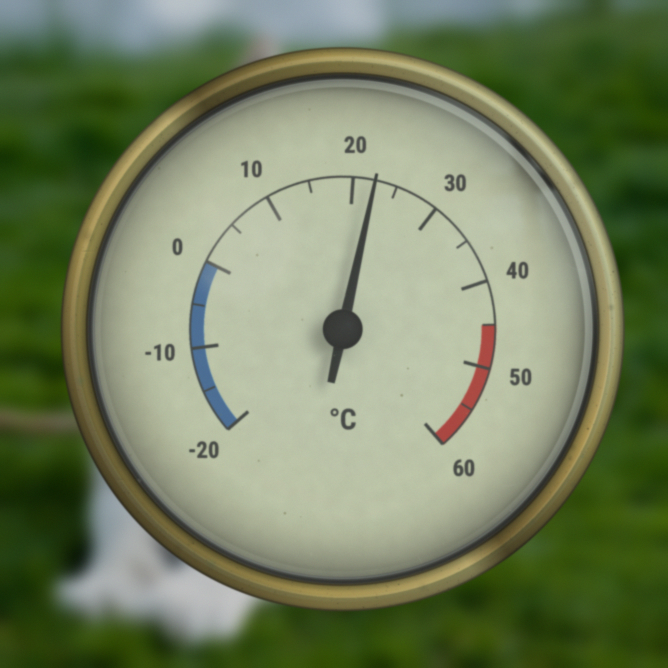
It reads 22.5 °C
